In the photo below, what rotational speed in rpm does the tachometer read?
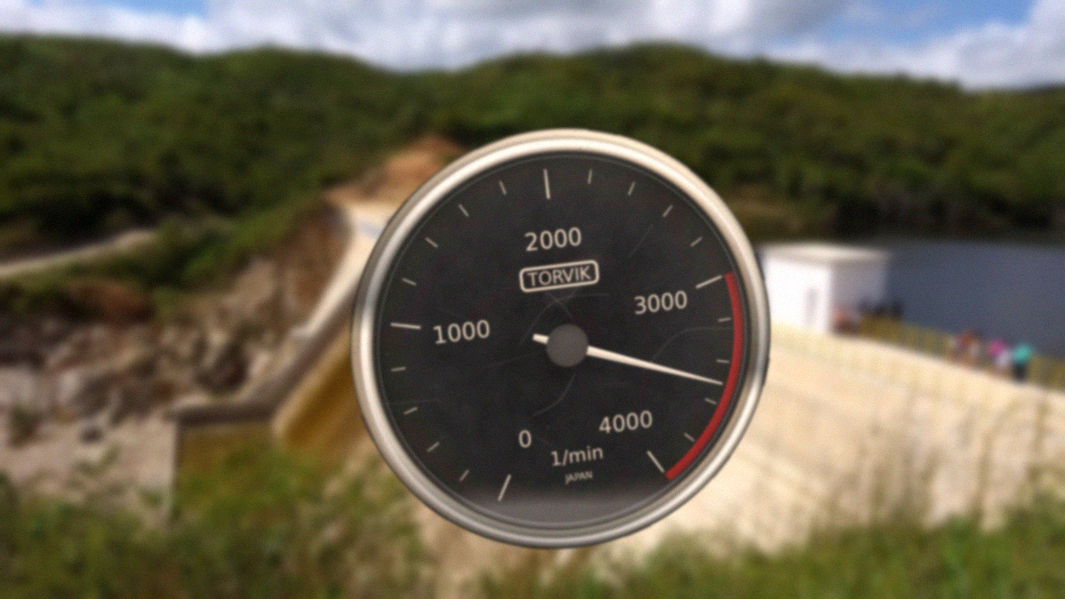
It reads 3500 rpm
